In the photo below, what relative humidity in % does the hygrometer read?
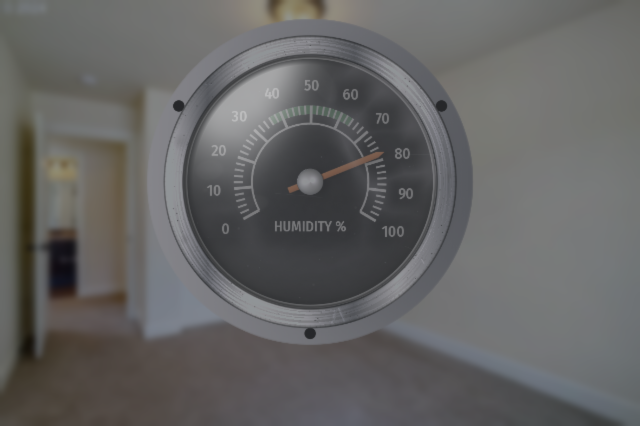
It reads 78 %
